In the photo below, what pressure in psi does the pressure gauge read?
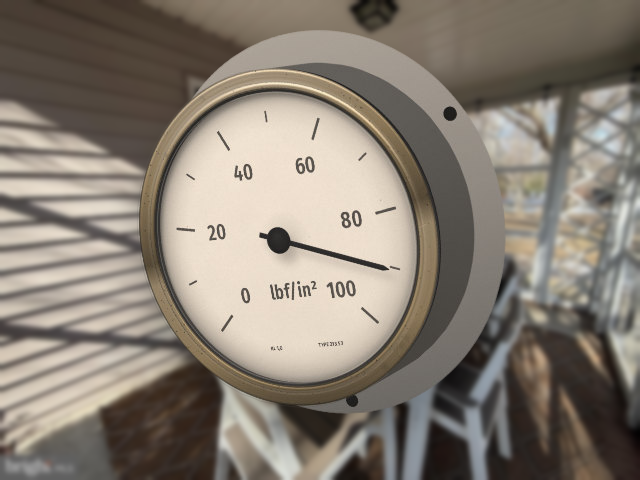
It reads 90 psi
